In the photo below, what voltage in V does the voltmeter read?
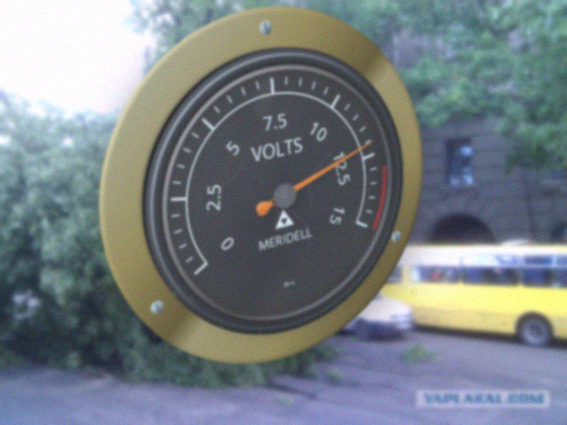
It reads 12 V
